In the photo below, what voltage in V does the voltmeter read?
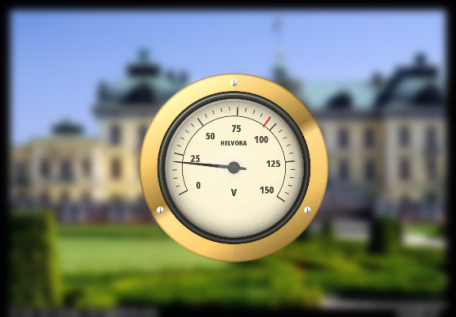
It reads 20 V
